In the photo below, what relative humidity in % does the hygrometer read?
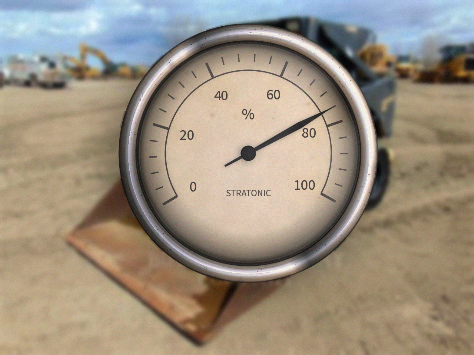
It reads 76 %
